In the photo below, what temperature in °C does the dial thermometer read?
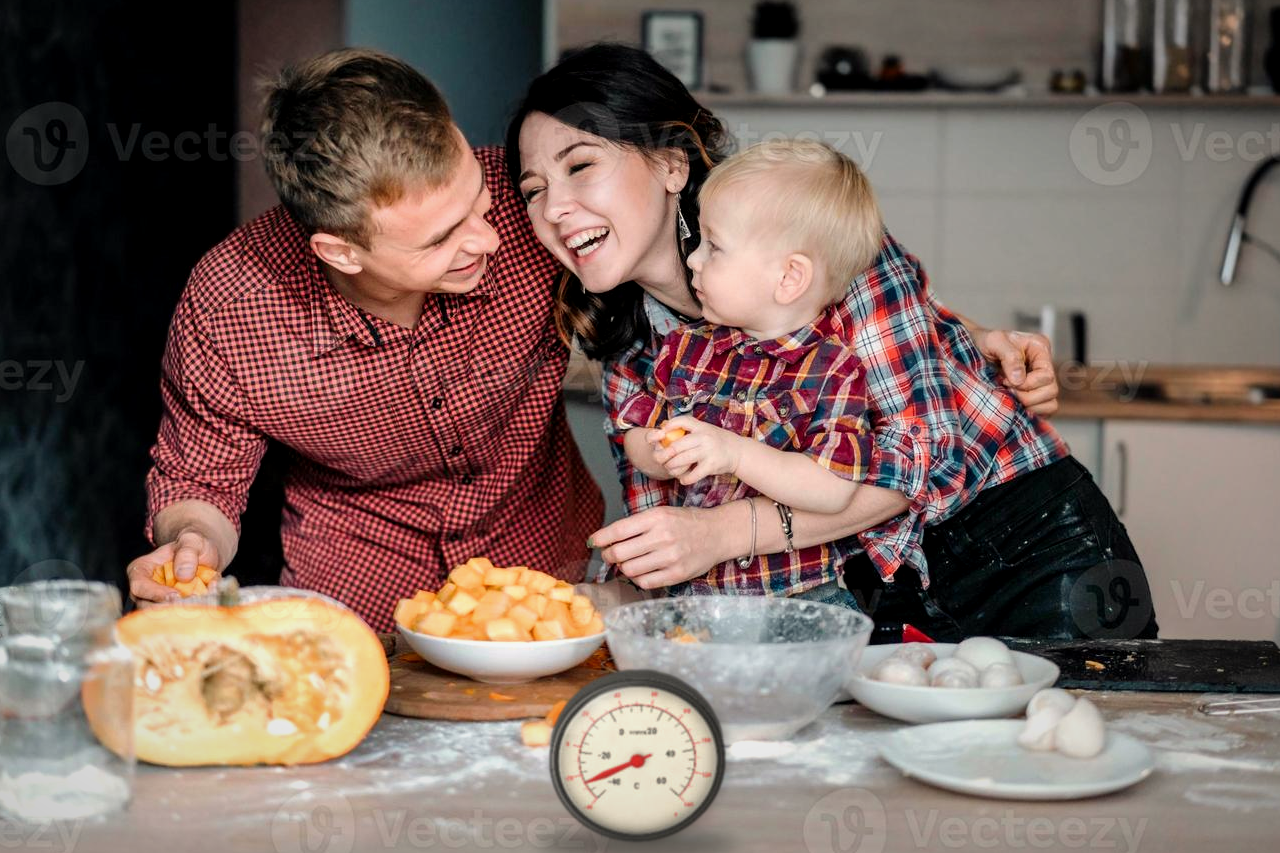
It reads -32 °C
